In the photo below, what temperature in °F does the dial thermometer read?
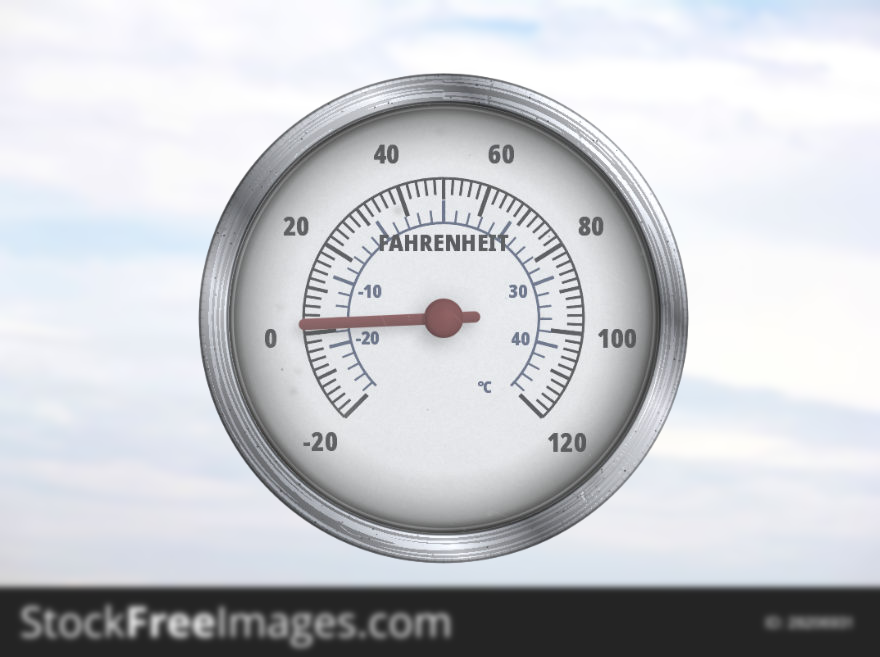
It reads 2 °F
